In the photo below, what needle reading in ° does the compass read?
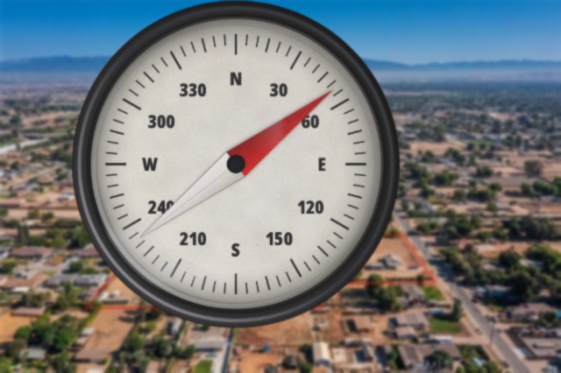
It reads 52.5 °
